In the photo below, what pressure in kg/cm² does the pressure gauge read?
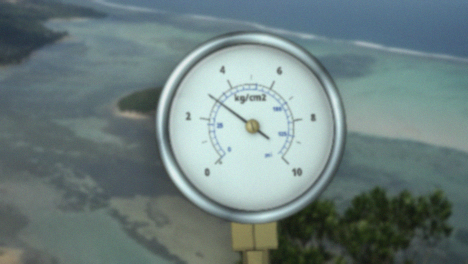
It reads 3 kg/cm²
